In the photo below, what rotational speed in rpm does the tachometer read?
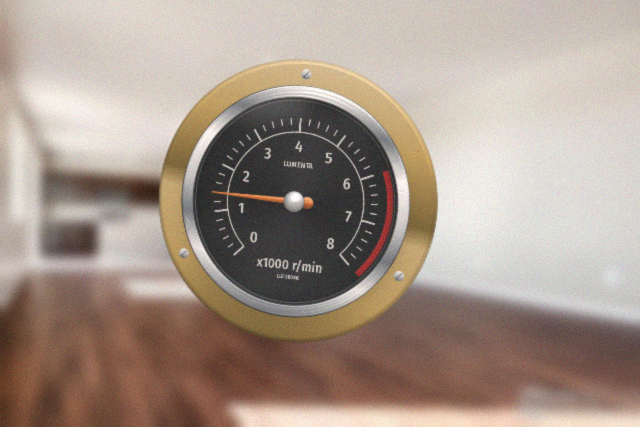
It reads 1400 rpm
